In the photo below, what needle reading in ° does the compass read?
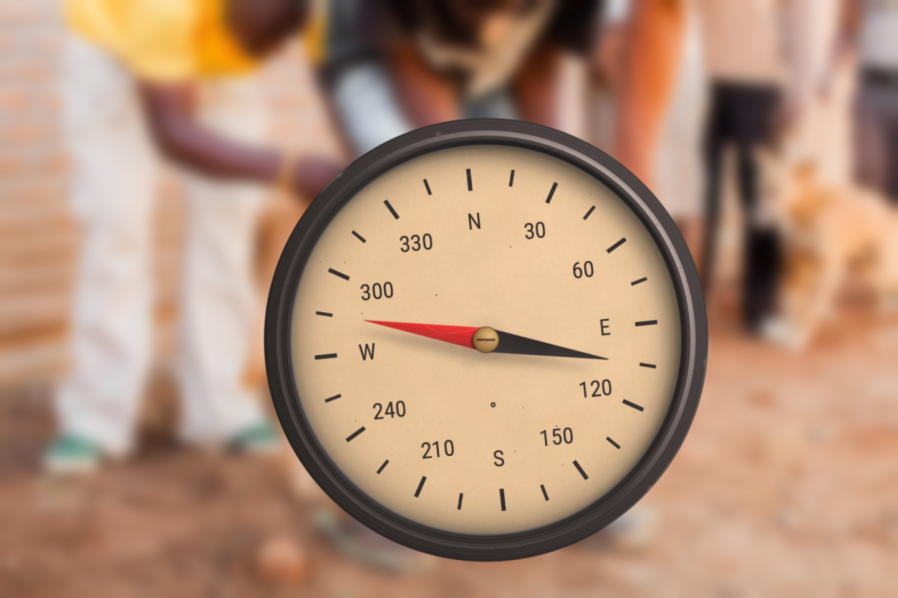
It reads 285 °
